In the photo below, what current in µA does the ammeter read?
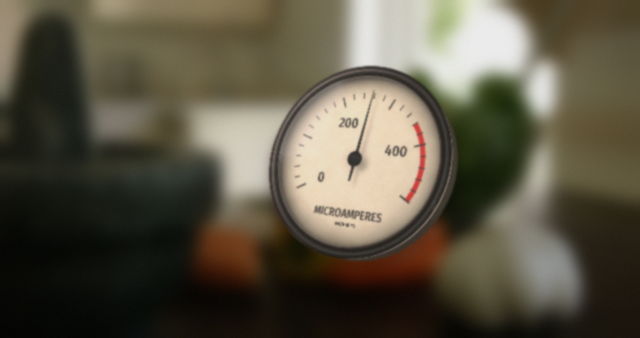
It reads 260 µA
